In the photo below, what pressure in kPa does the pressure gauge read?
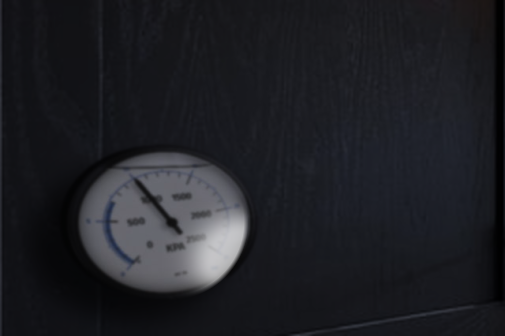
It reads 1000 kPa
